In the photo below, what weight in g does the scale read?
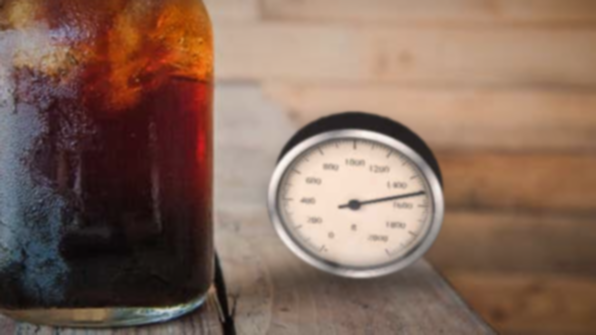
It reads 1500 g
